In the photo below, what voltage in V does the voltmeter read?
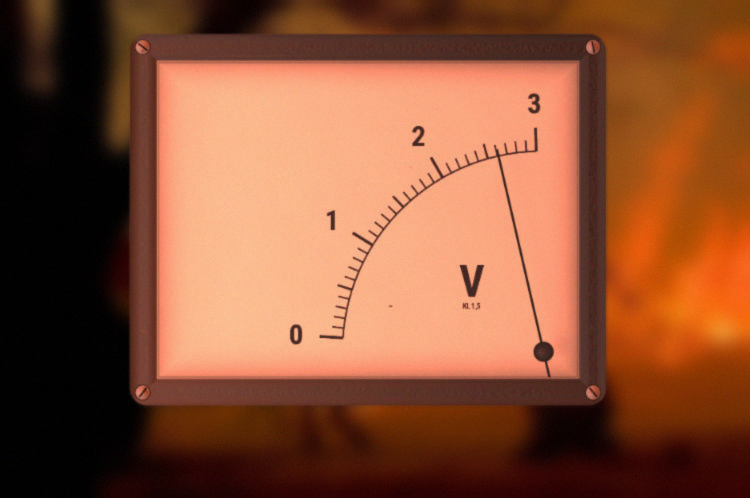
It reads 2.6 V
